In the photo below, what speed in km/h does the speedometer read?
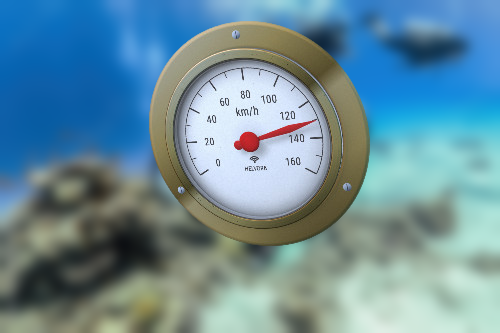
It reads 130 km/h
